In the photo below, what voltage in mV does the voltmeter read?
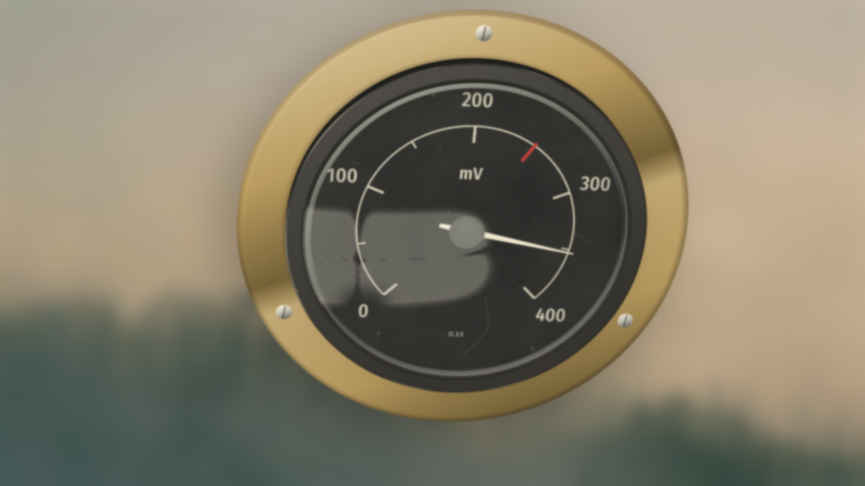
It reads 350 mV
